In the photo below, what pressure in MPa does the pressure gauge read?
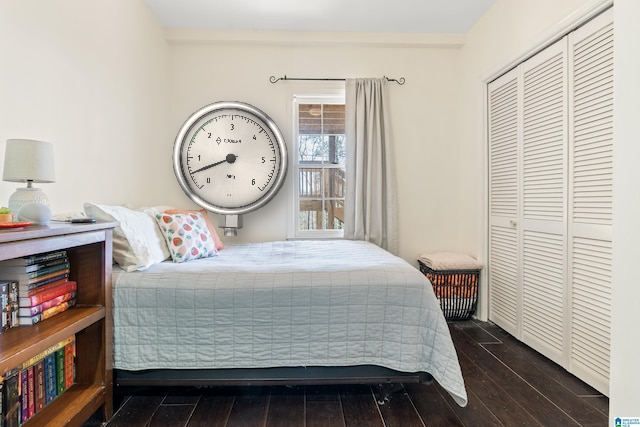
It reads 0.5 MPa
